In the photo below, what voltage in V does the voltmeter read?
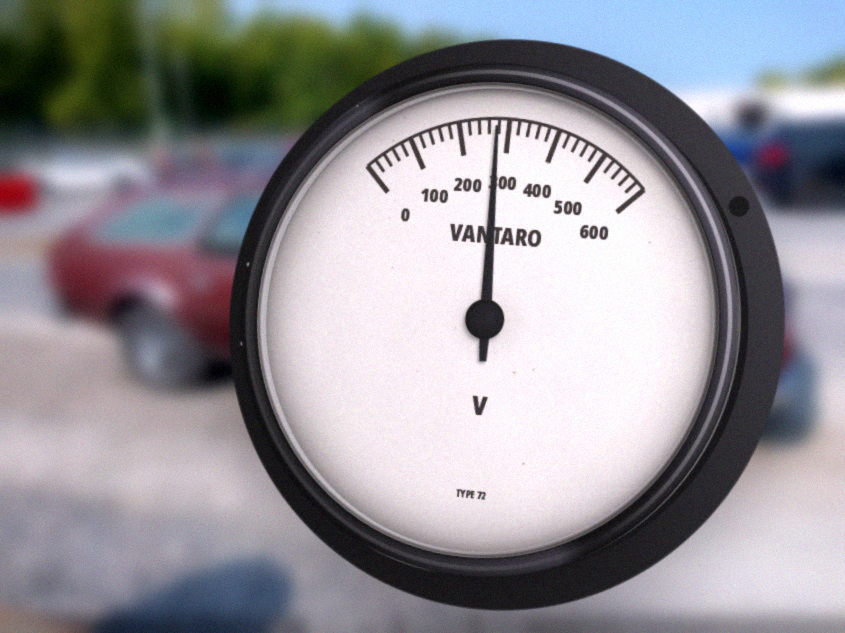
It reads 280 V
